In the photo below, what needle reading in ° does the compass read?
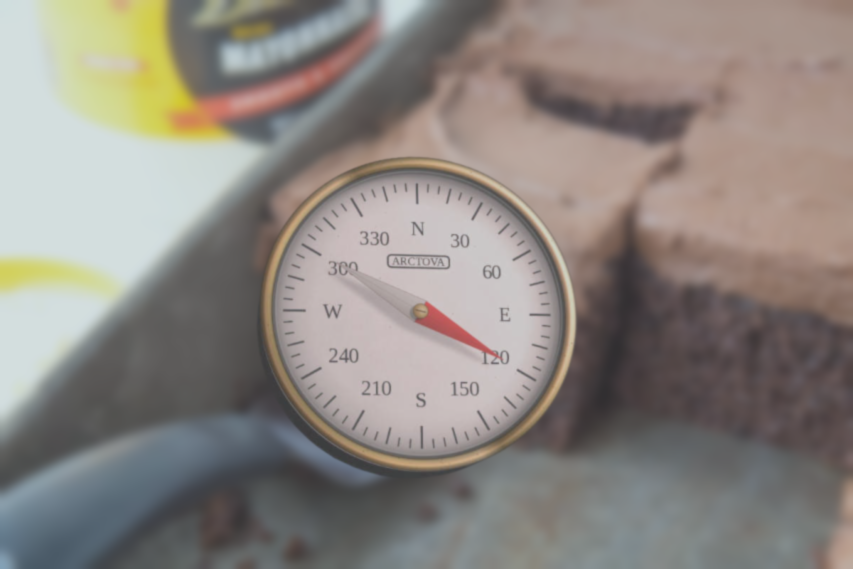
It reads 120 °
